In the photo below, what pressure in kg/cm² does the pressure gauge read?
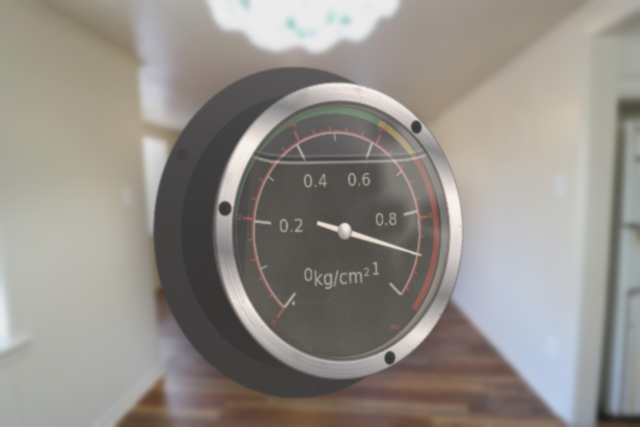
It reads 0.9 kg/cm²
